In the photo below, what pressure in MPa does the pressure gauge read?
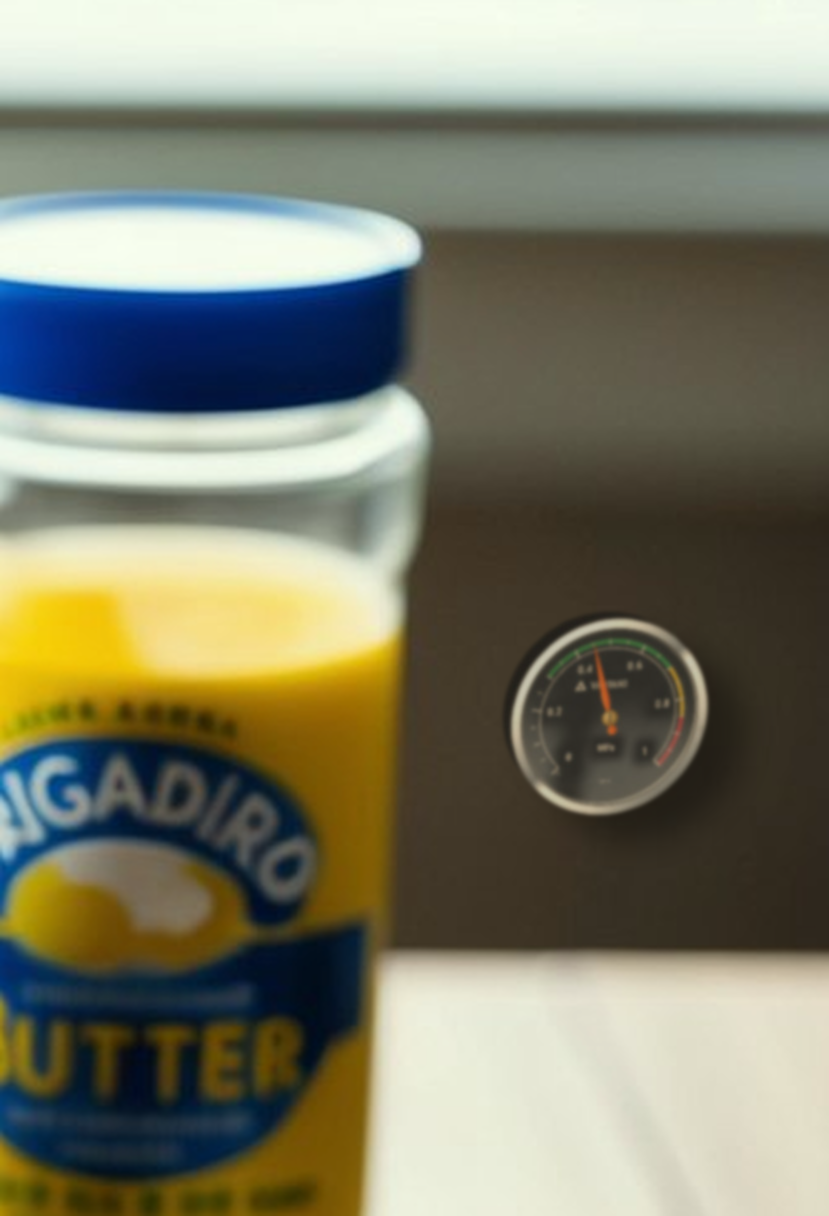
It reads 0.45 MPa
